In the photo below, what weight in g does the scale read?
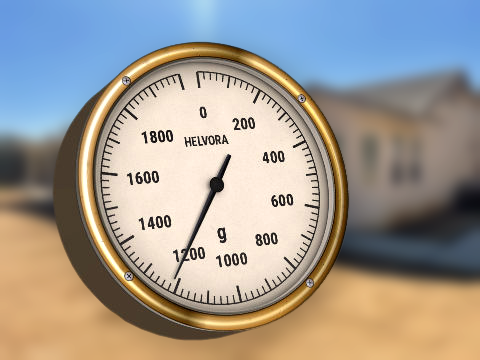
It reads 1220 g
